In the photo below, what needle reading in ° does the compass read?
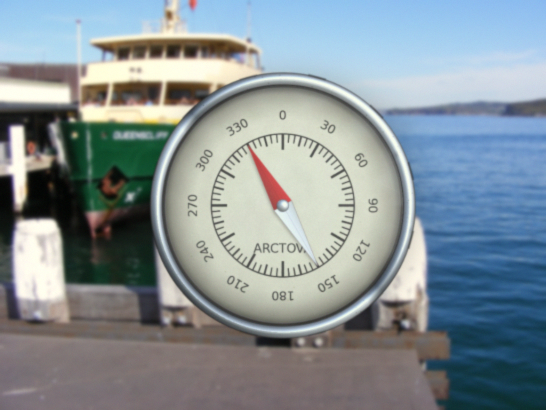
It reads 330 °
